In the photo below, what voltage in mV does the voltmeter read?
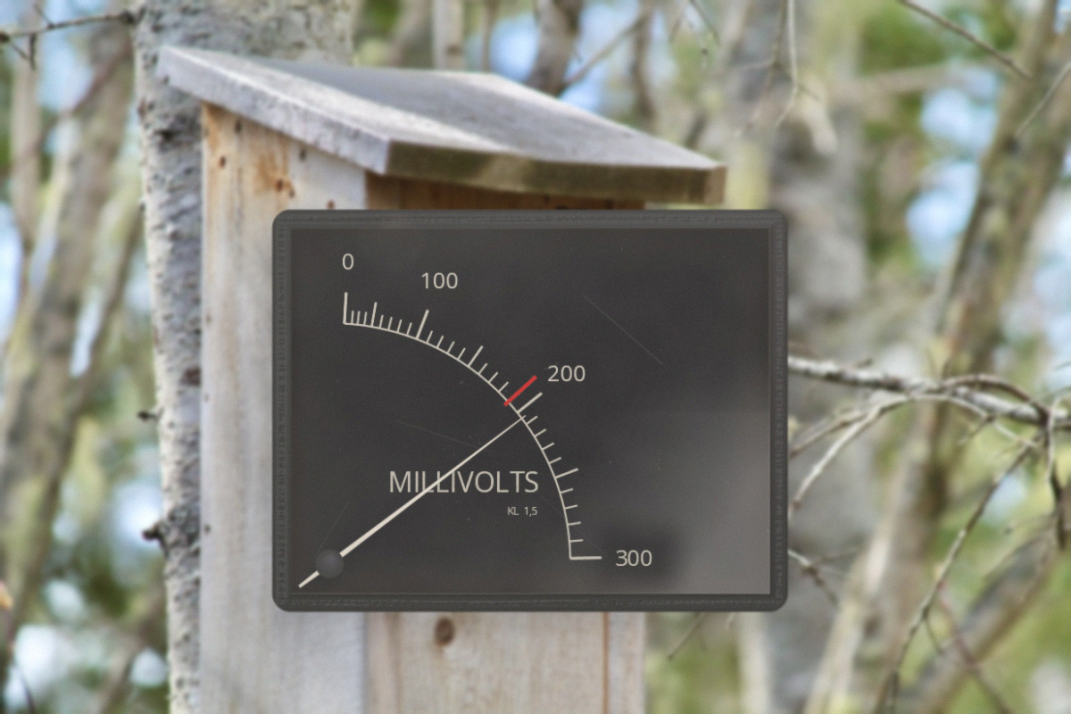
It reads 205 mV
